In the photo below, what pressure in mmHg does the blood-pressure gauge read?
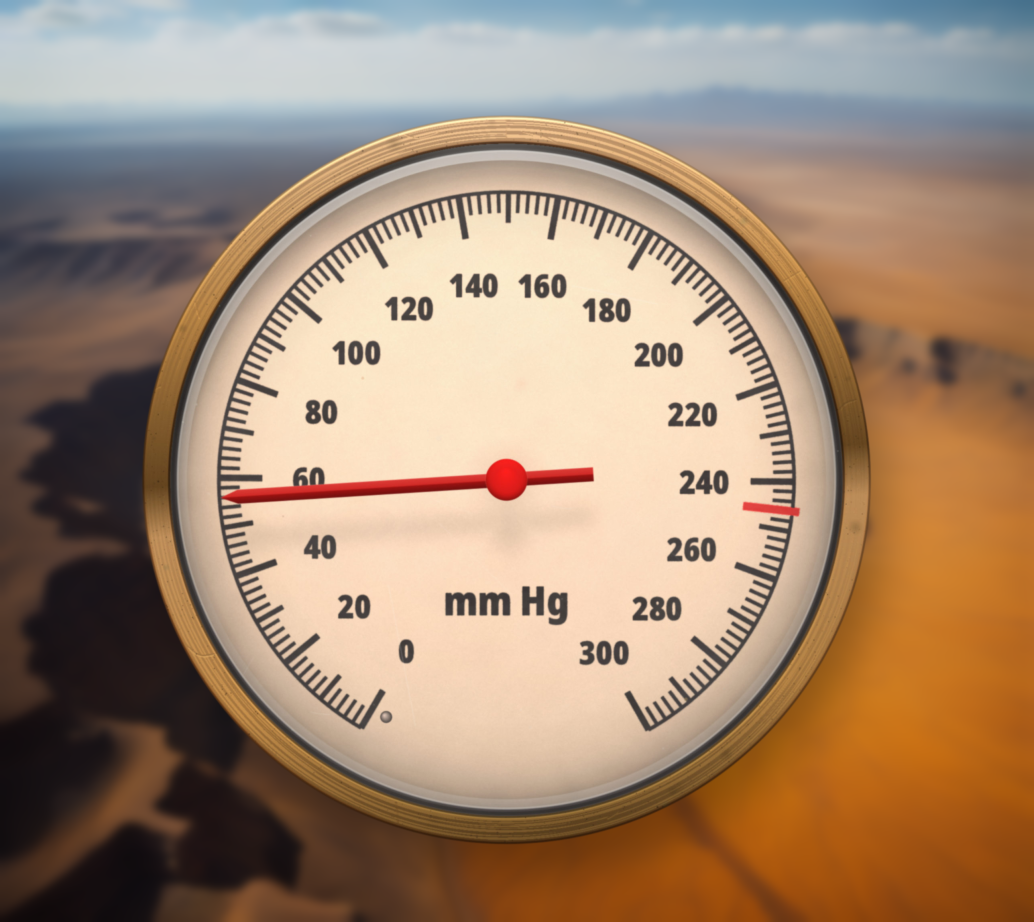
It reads 56 mmHg
